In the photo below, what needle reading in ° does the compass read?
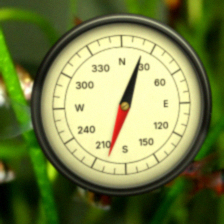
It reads 200 °
